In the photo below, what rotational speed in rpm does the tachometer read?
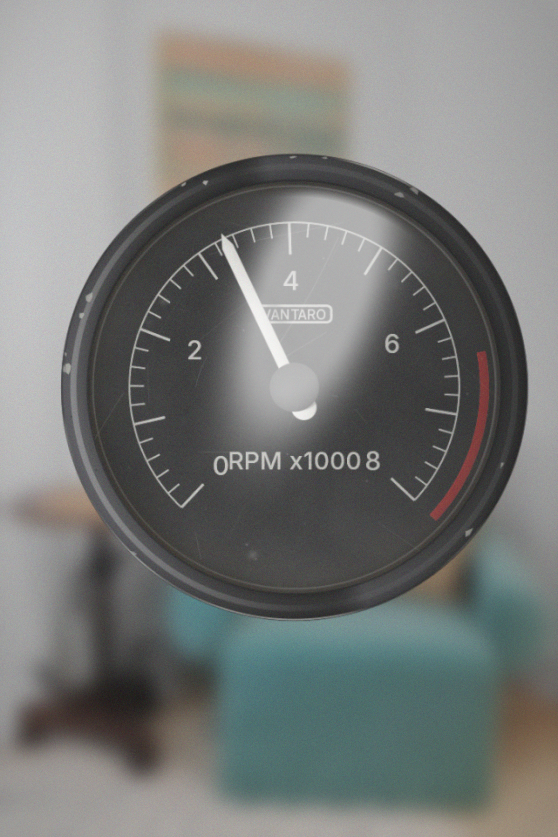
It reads 3300 rpm
